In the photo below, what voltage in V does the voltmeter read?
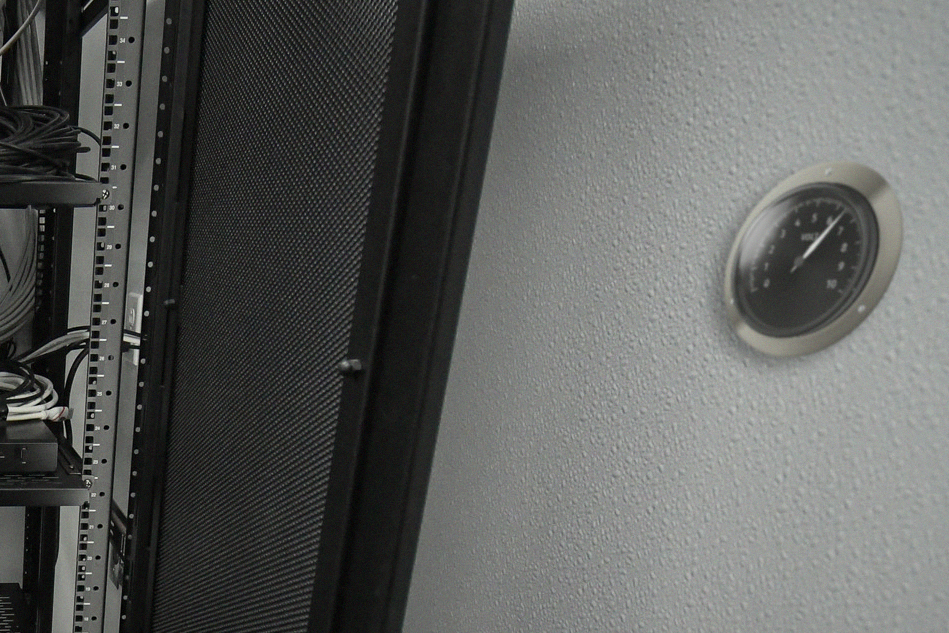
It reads 6.5 V
